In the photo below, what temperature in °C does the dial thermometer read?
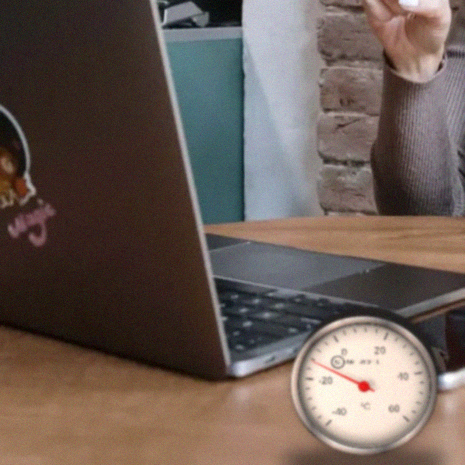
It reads -12 °C
